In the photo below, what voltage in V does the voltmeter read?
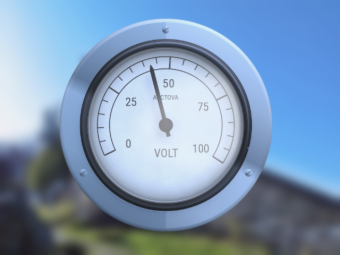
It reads 42.5 V
